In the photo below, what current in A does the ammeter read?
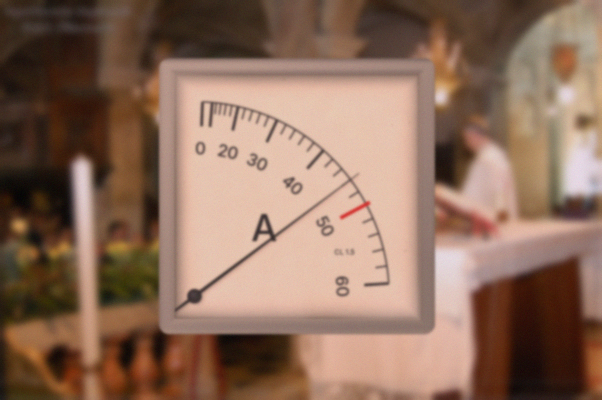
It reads 46 A
